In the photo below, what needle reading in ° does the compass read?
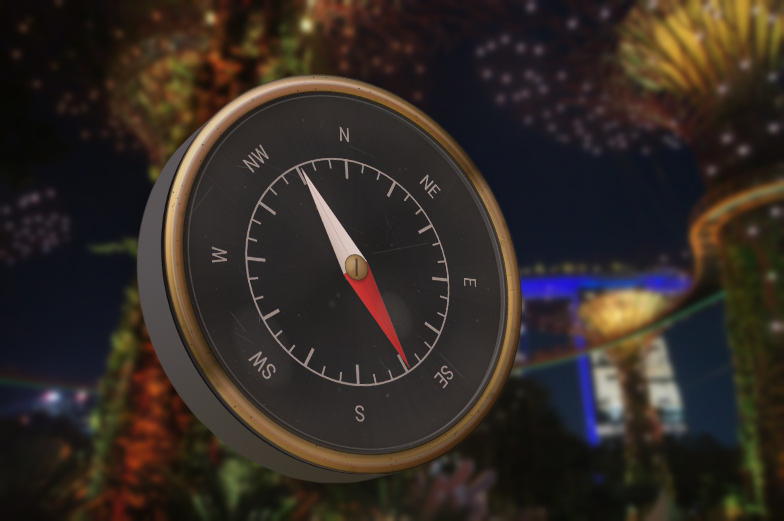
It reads 150 °
